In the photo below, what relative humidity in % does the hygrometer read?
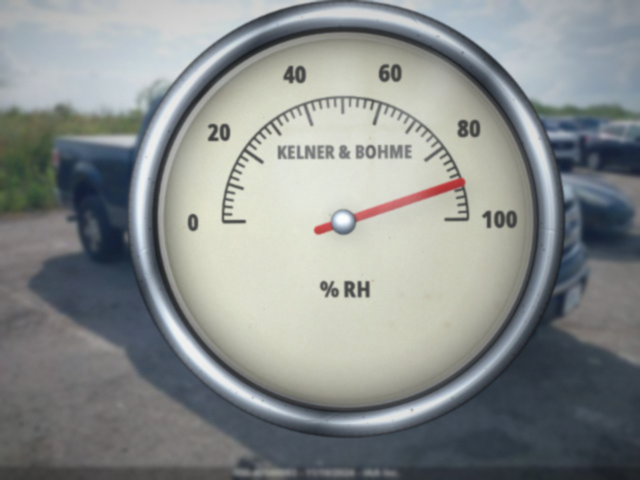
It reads 90 %
